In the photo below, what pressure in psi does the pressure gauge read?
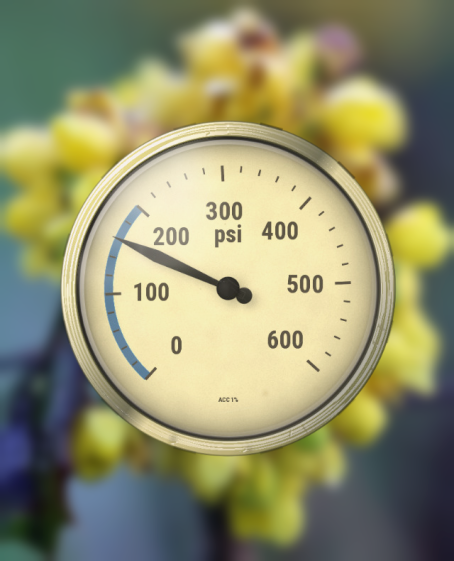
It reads 160 psi
